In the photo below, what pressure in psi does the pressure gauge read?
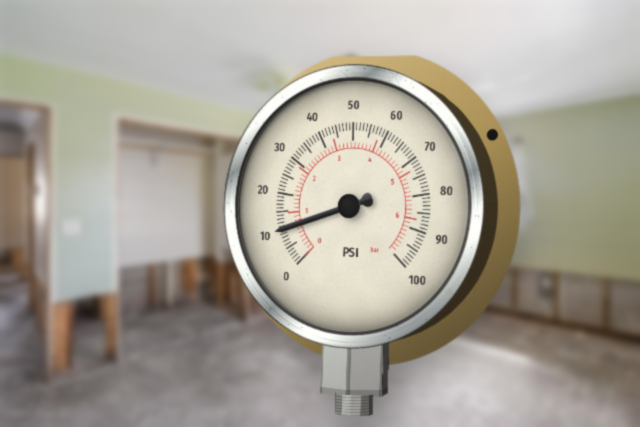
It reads 10 psi
